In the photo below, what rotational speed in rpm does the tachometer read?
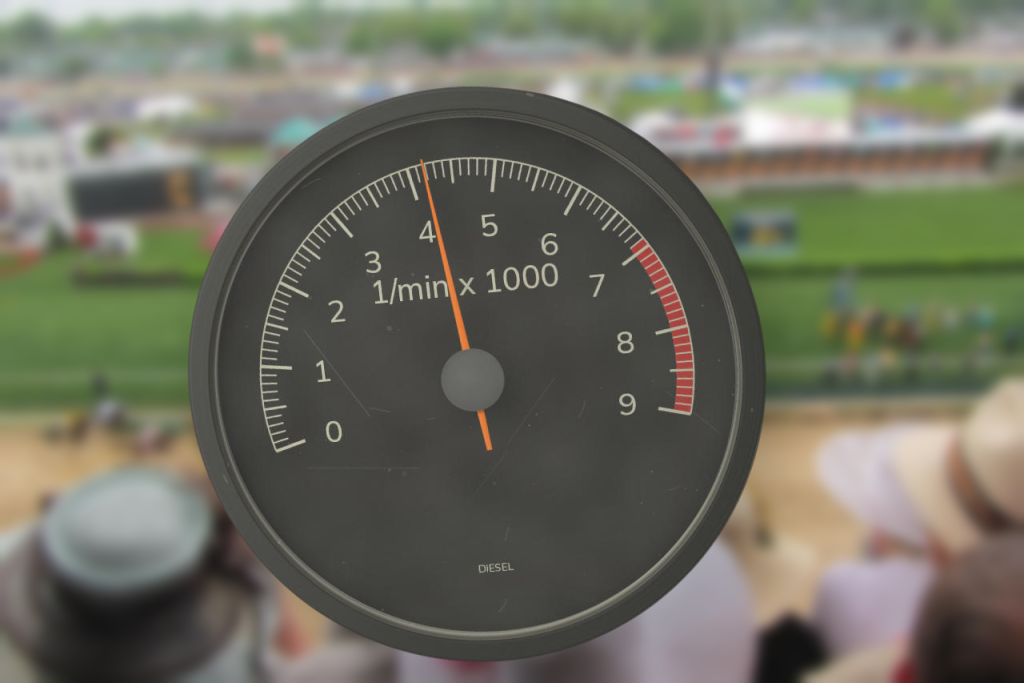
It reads 4200 rpm
